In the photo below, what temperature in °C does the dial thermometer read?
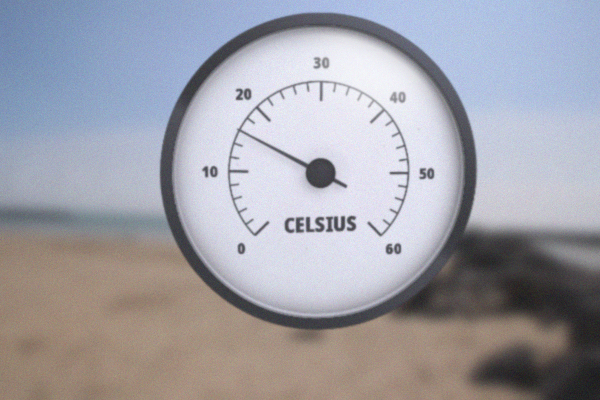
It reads 16 °C
